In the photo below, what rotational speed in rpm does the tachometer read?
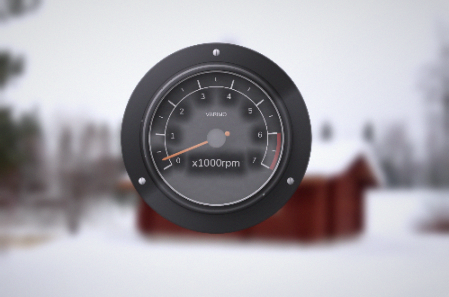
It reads 250 rpm
